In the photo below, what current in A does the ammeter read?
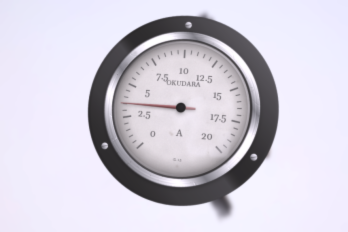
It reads 3.5 A
